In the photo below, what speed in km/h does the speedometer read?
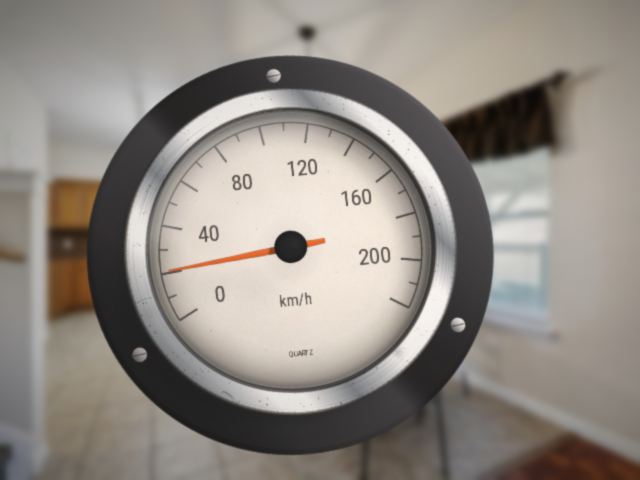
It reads 20 km/h
